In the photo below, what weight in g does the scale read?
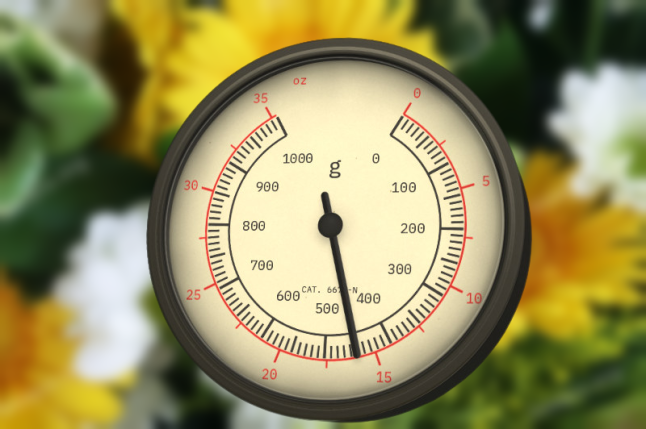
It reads 450 g
